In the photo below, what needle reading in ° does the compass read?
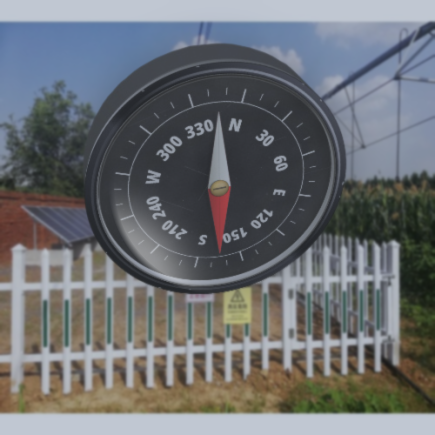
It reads 165 °
